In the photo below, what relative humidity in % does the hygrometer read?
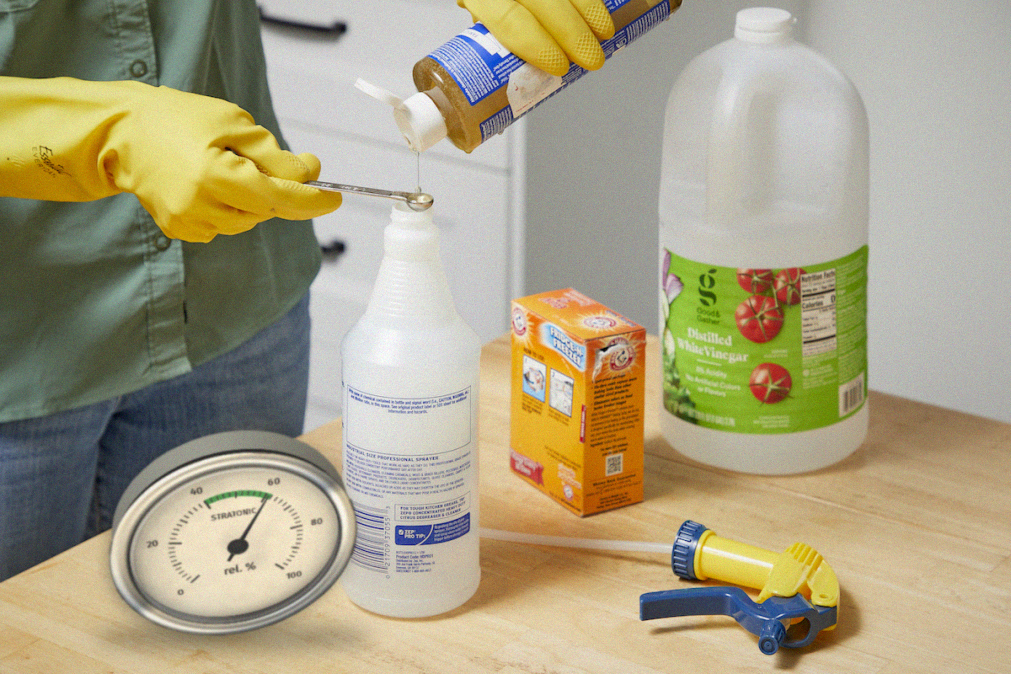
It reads 60 %
